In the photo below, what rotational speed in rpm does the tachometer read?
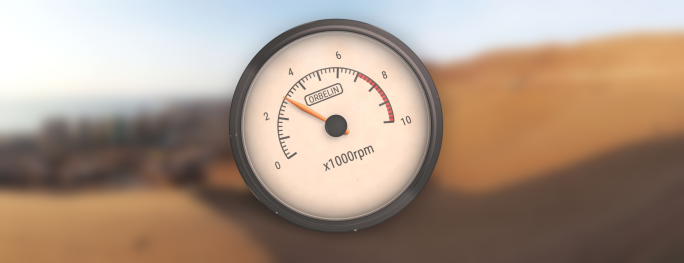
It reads 3000 rpm
